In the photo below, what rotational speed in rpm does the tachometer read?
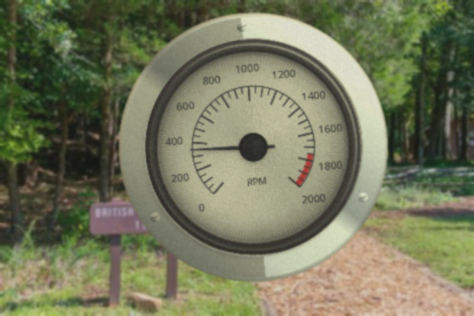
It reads 350 rpm
